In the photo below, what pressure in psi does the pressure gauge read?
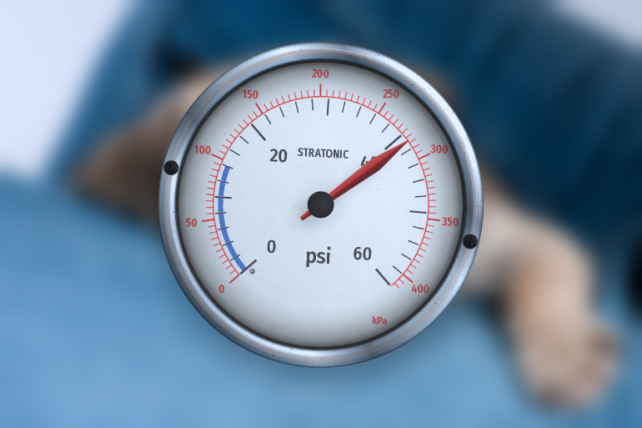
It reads 41 psi
